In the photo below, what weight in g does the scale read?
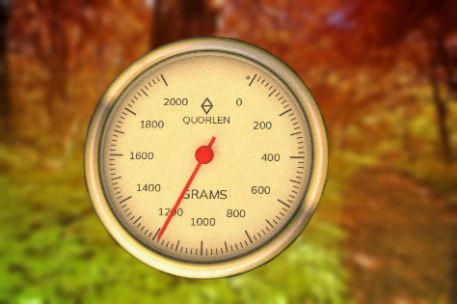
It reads 1180 g
